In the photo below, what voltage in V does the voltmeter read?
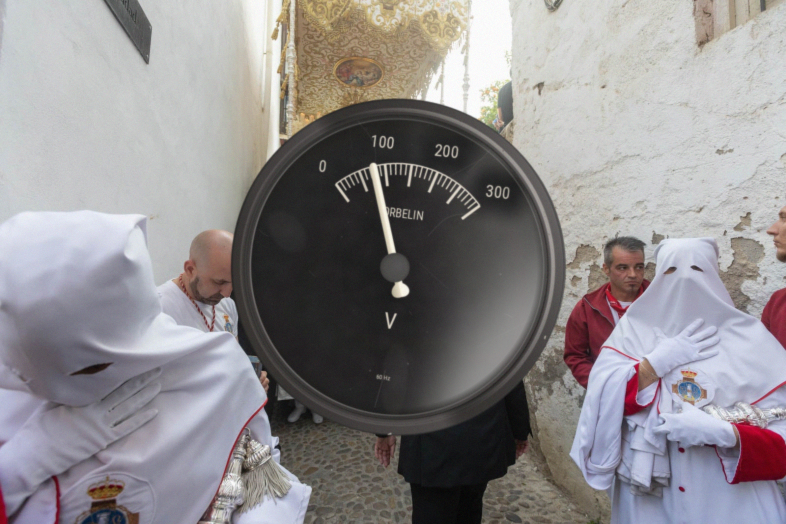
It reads 80 V
